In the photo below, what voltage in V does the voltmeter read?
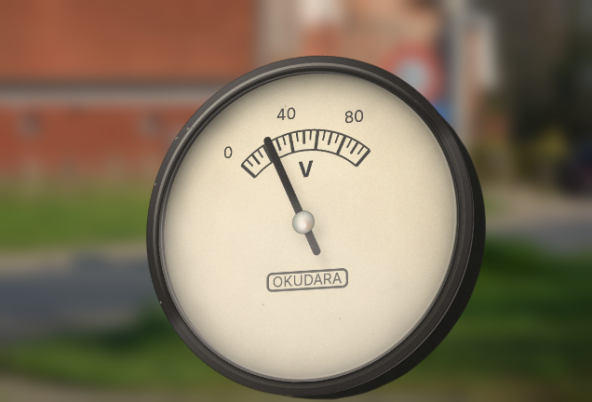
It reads 25 V
